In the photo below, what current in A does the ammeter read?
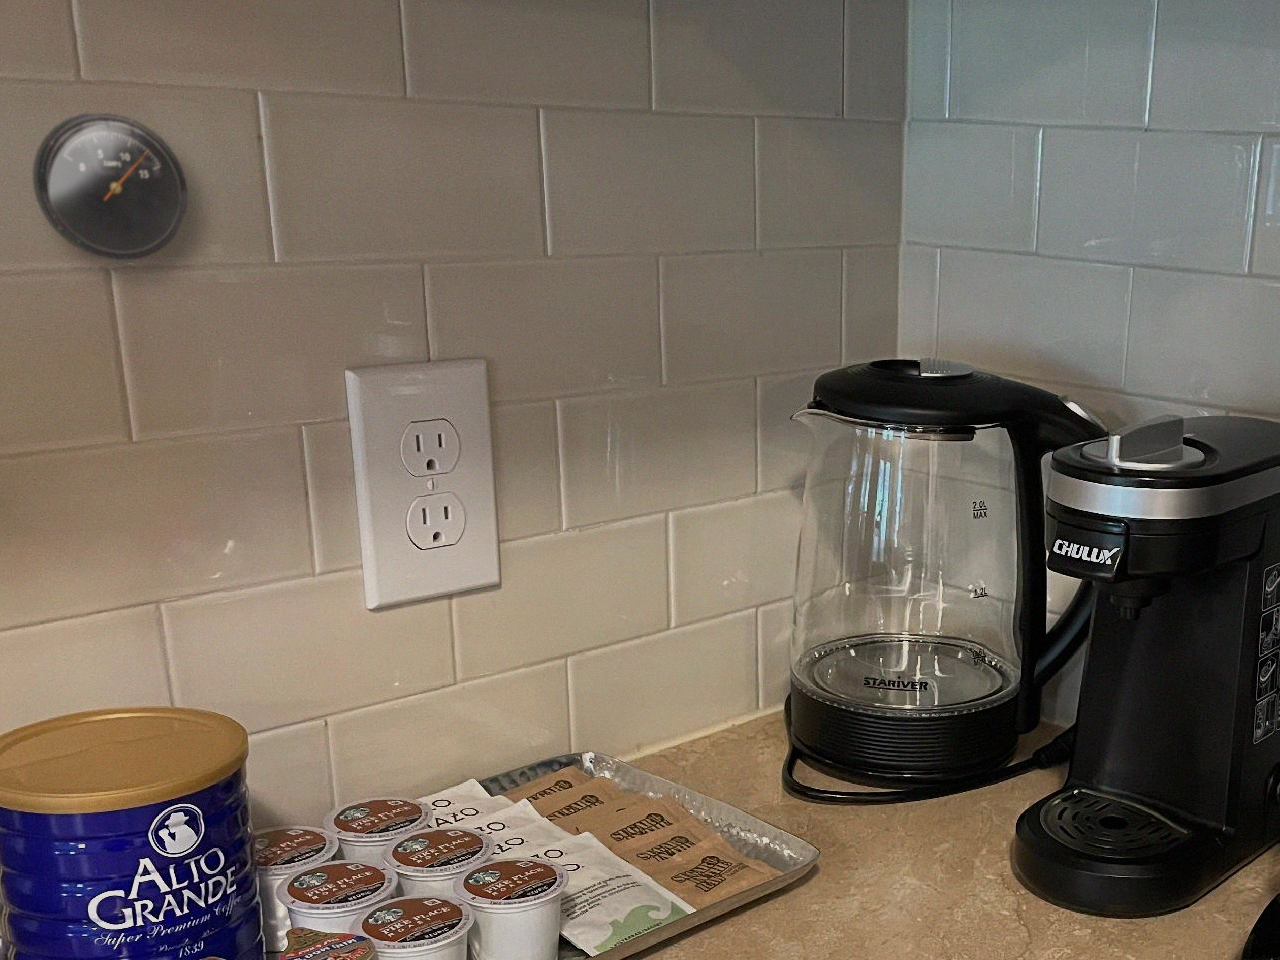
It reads 12.5 A
